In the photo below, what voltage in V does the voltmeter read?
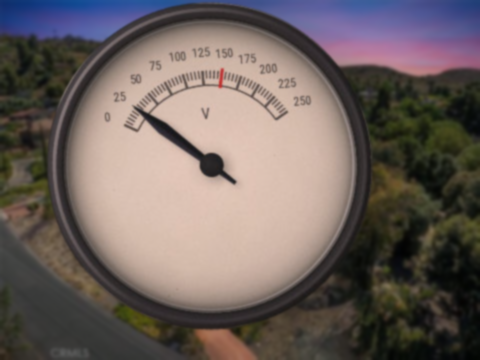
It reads 25 V
